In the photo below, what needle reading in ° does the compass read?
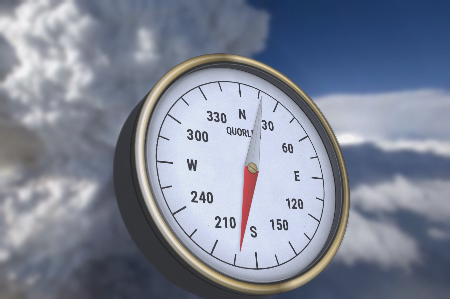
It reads 195 °
